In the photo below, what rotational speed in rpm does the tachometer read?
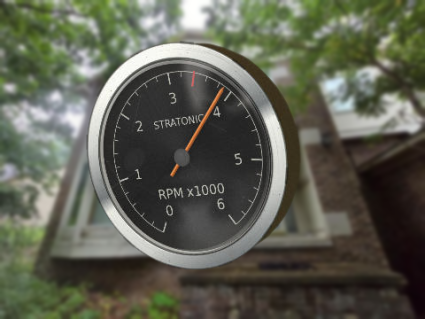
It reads 3900 rpm
